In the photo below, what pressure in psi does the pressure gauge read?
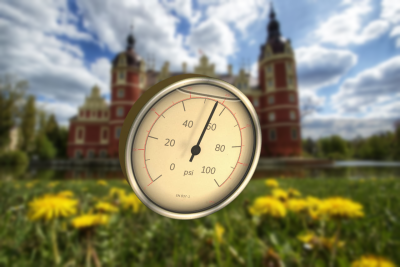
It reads 55 psi
